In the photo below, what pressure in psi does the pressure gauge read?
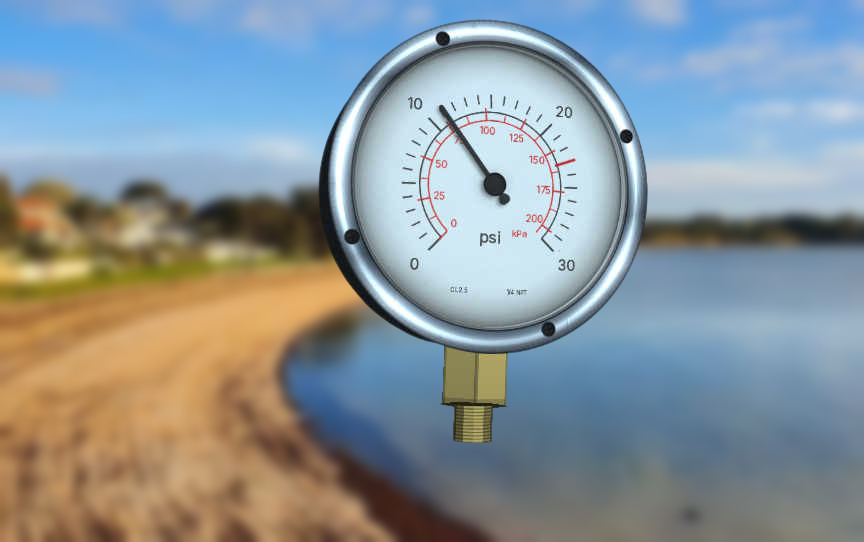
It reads 11 psi
